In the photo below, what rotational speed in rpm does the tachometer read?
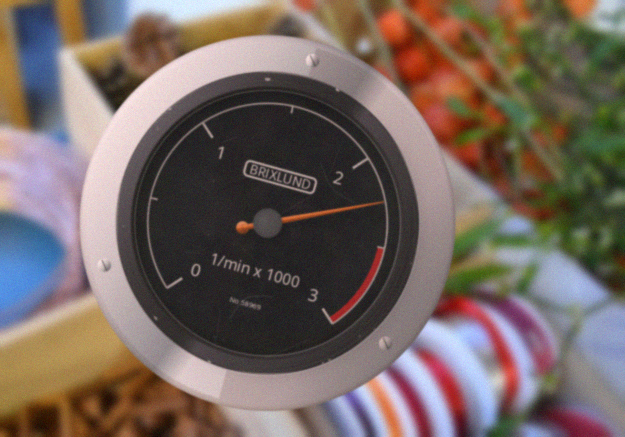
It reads 2250 rpm
